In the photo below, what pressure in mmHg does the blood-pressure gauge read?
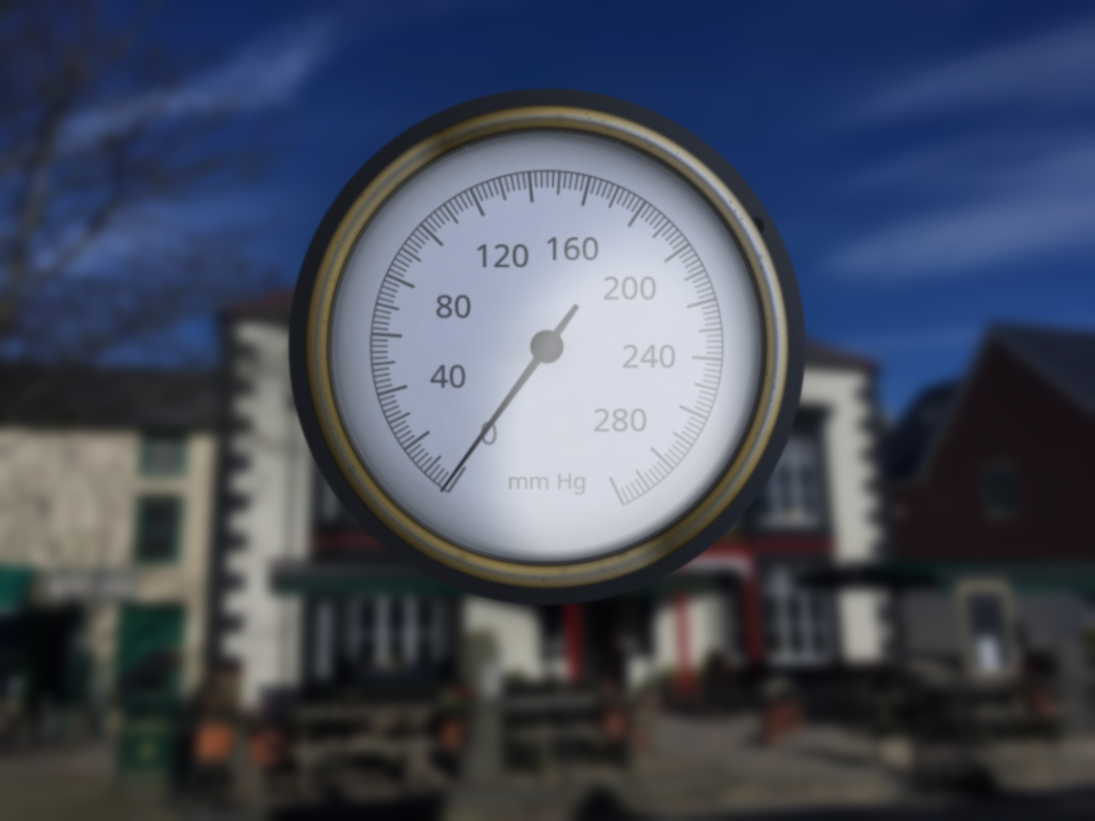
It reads 2 mmHg
